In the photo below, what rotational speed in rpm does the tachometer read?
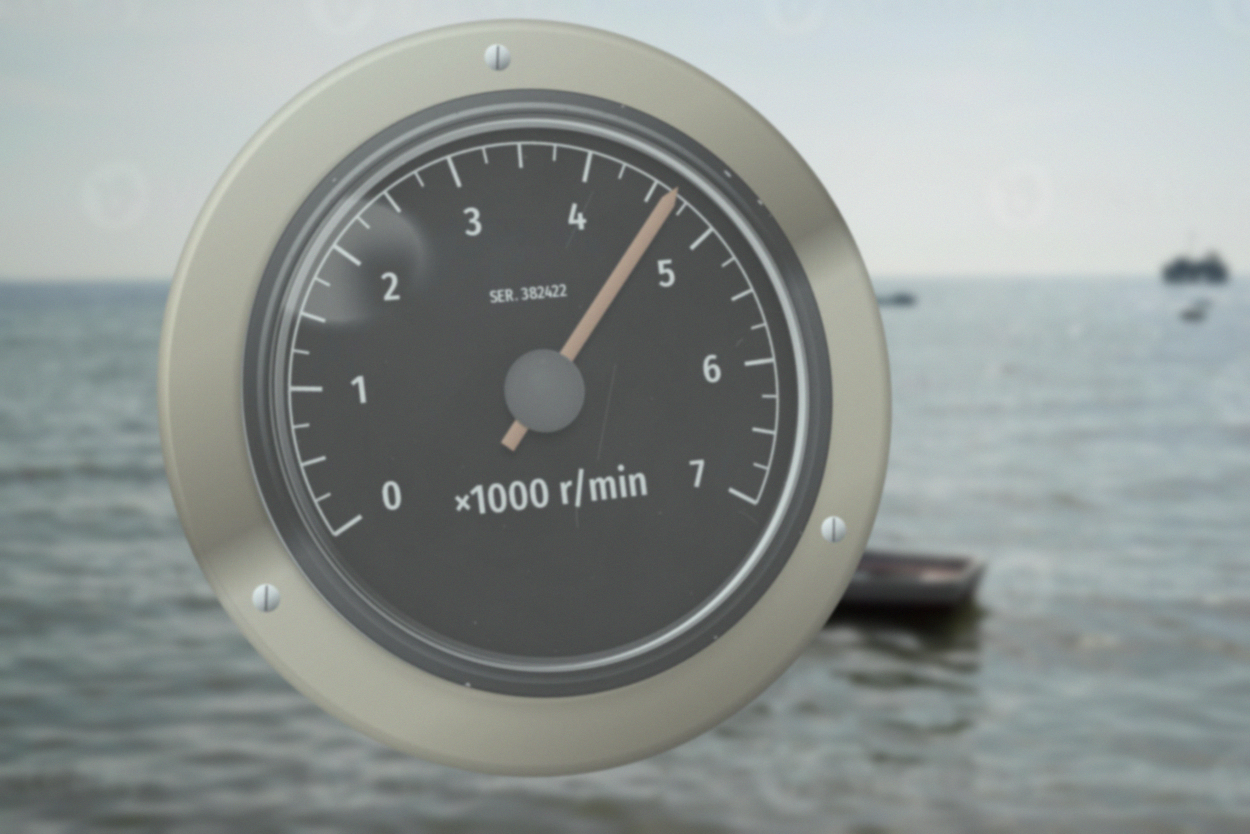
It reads 4625 rpm
